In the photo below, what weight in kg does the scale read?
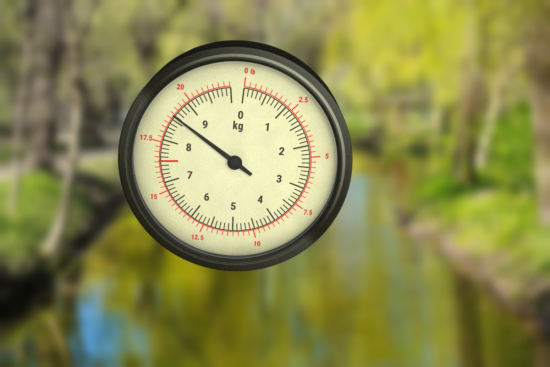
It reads 8.6 kg
